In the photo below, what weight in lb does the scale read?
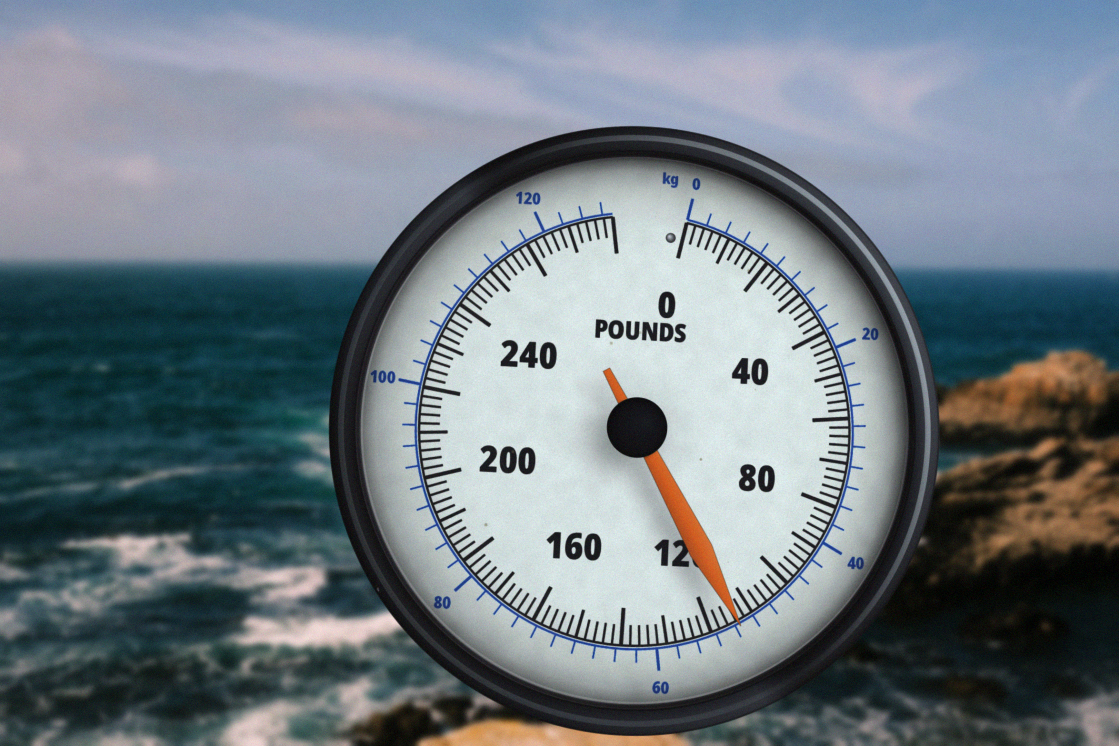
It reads 114 lb
